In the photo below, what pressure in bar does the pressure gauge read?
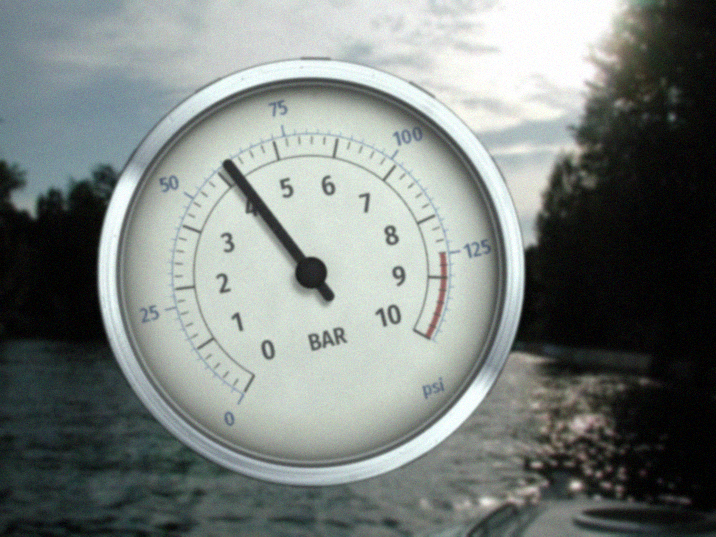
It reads 4.2 bar
